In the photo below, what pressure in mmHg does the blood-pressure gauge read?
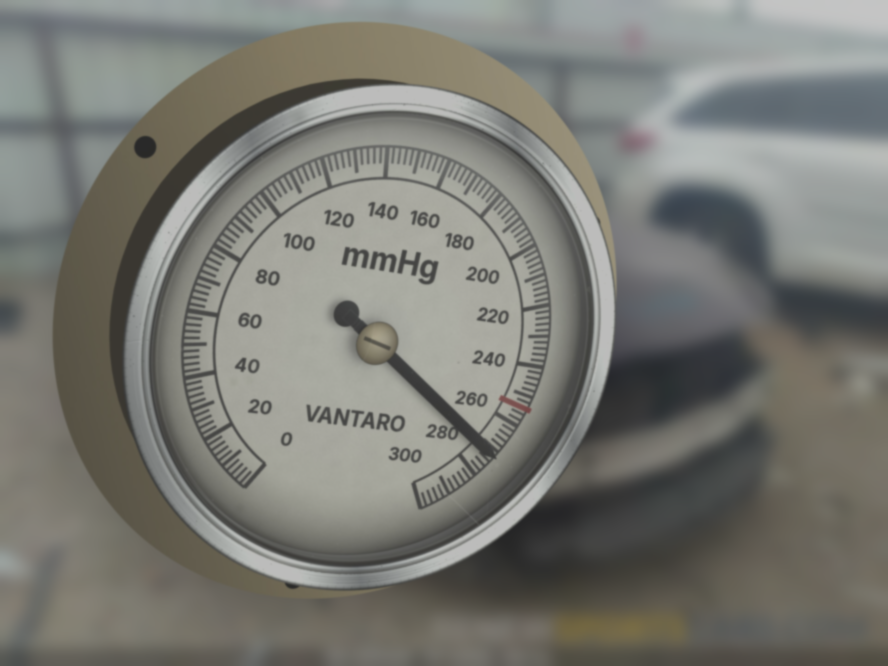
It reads 272 mmHg
